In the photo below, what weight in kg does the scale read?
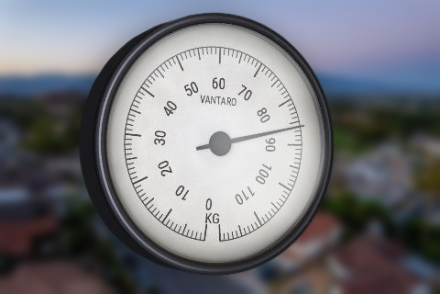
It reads 86 kg
